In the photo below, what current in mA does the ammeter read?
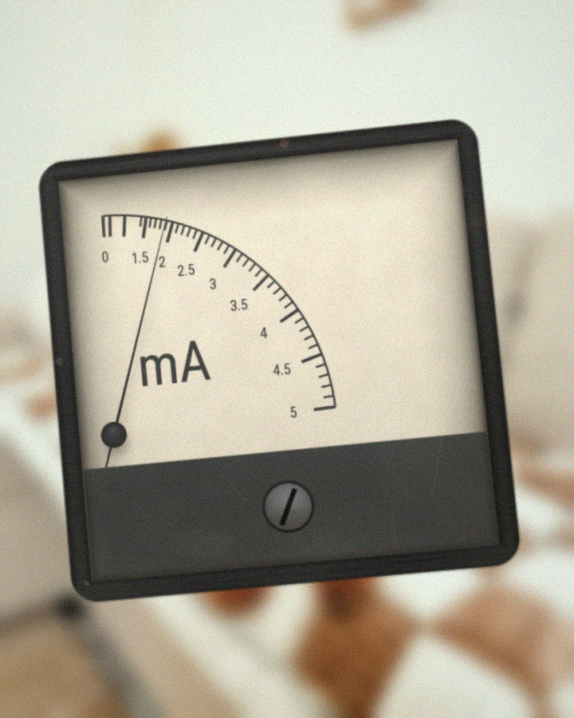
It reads 1.9 mA
